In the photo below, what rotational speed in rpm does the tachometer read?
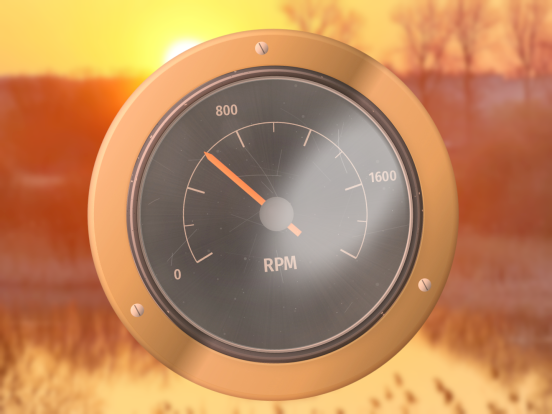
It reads 600 rpm
